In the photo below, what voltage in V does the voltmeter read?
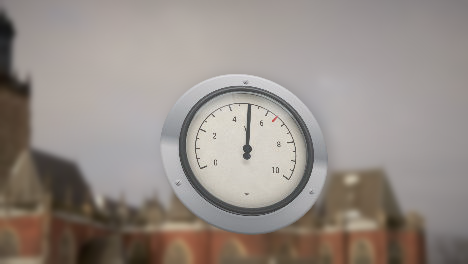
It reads 5 V
